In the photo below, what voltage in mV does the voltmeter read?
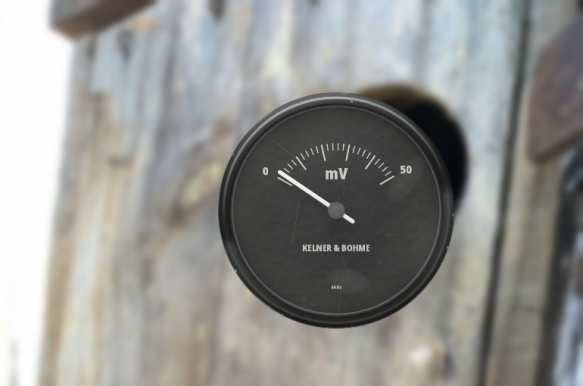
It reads 2 mV
